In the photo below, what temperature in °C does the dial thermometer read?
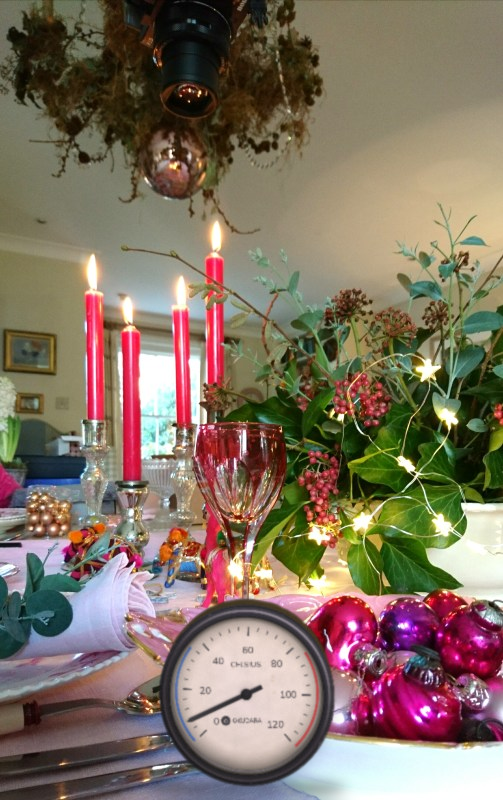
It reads 8 °C
